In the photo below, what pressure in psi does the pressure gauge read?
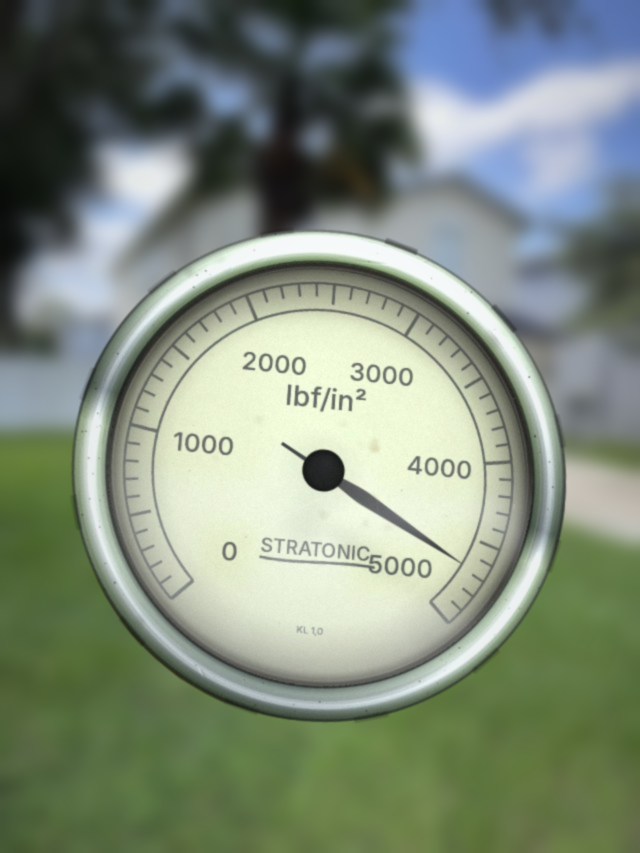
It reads 4700 psi
